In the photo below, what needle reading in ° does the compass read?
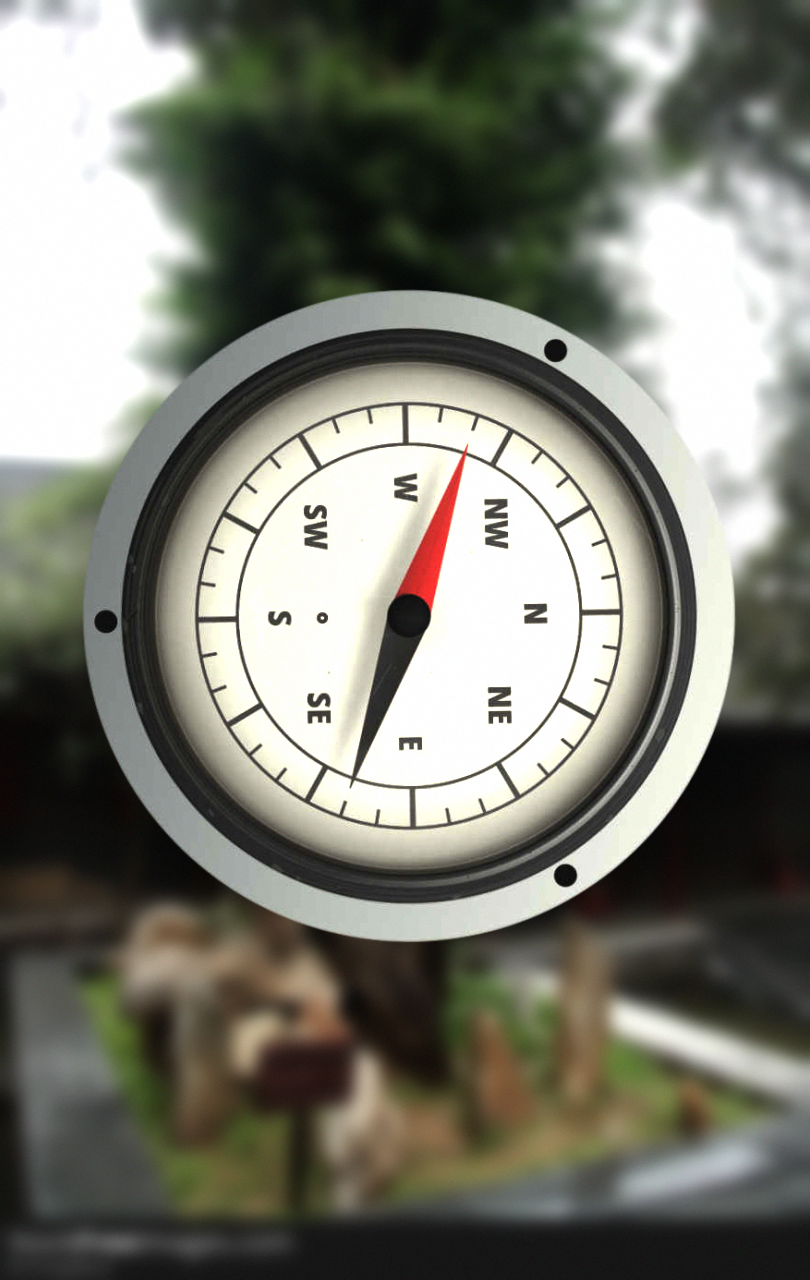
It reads 290 °
